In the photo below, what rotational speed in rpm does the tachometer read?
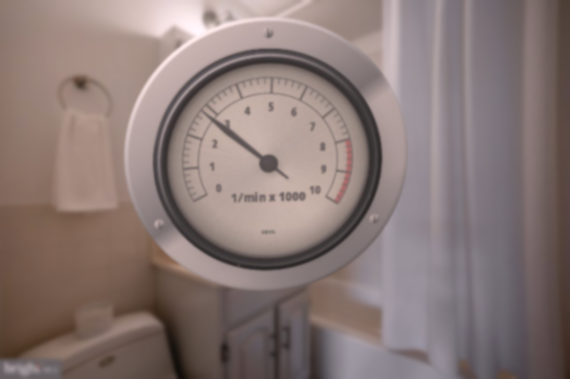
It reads 2800 rpm
